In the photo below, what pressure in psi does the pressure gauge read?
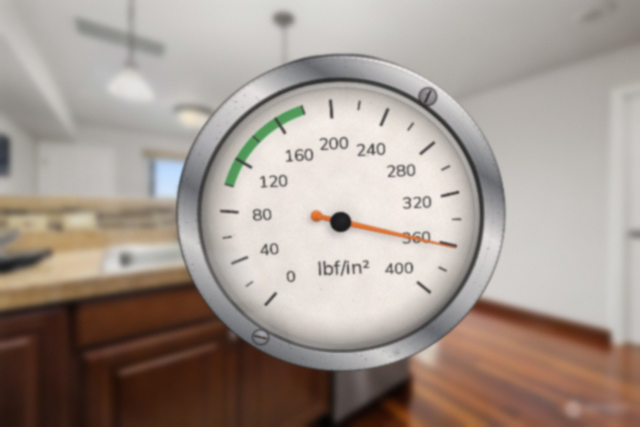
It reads 360 psi
